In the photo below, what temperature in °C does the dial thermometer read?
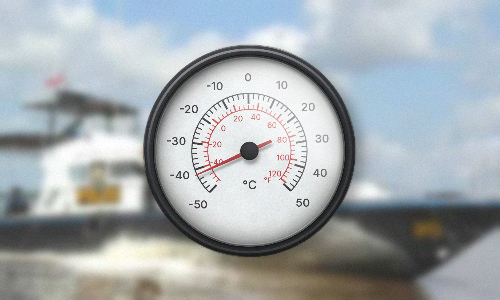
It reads -42 °C
